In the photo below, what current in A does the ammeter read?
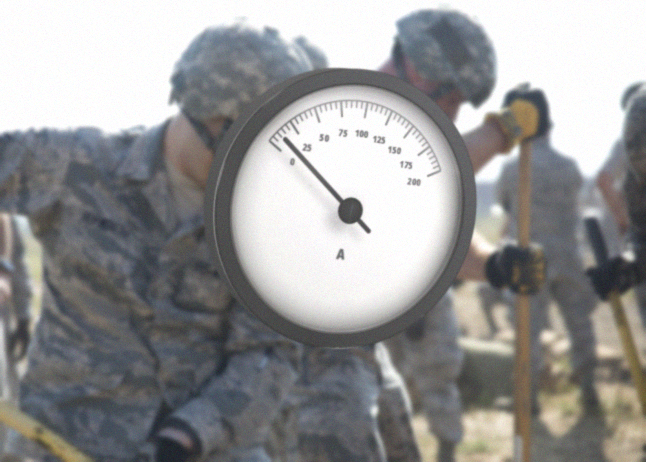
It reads 10 A
